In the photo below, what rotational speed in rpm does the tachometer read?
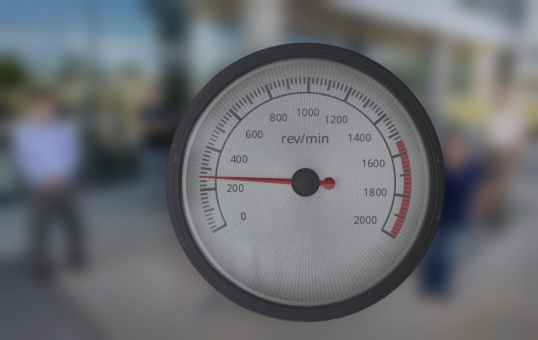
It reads 260 rpm
